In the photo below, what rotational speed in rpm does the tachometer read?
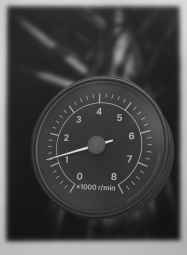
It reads 1200 rpm
